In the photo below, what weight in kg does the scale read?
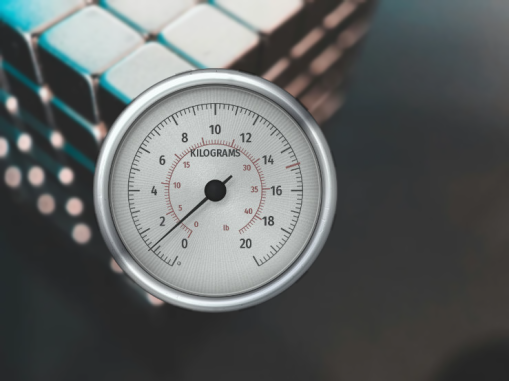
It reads 1.2 kg
